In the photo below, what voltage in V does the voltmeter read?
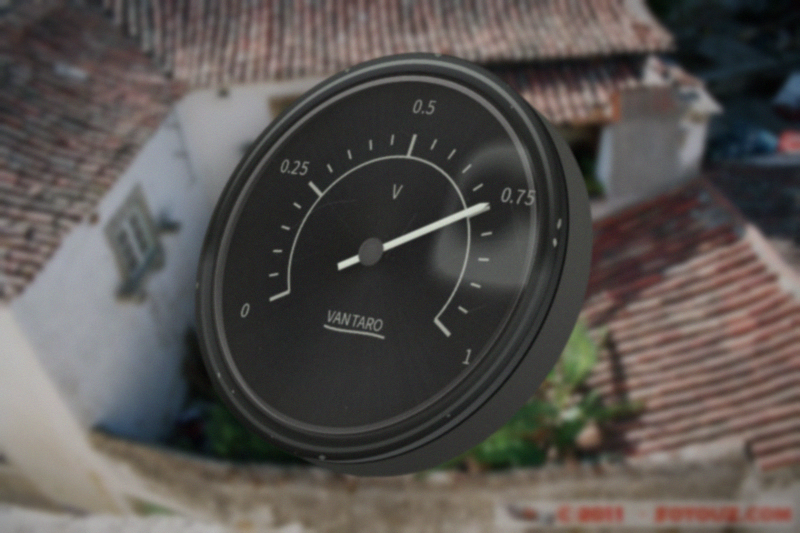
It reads 0.75 V
